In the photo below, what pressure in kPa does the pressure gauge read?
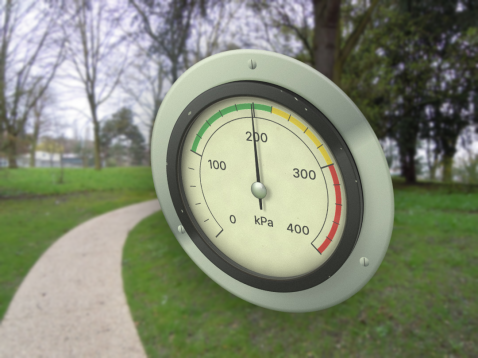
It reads 200 kPa
